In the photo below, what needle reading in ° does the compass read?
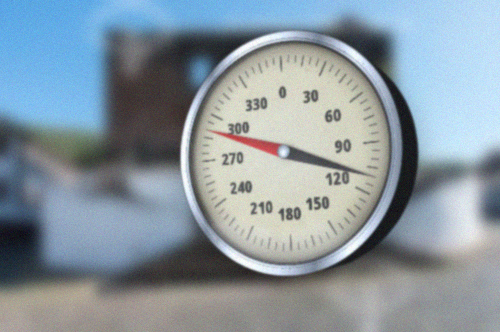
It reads 290 °
